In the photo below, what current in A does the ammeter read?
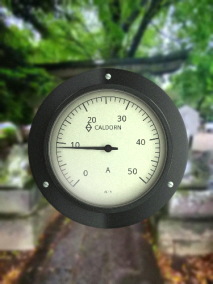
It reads 9 A
